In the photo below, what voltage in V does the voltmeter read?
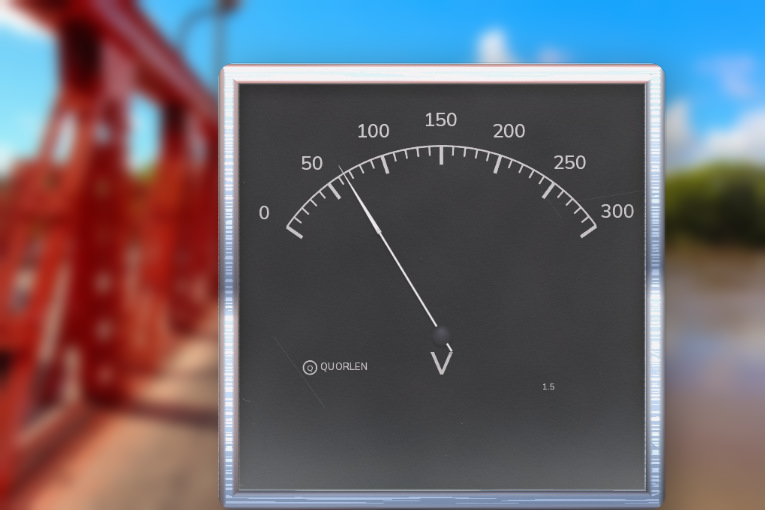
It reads 65 V
